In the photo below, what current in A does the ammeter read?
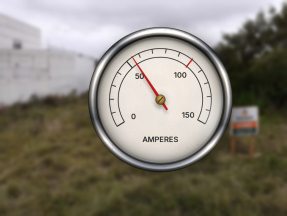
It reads 55 A
